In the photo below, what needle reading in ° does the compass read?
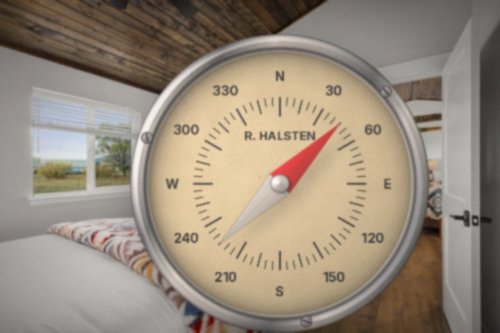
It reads 45 °
